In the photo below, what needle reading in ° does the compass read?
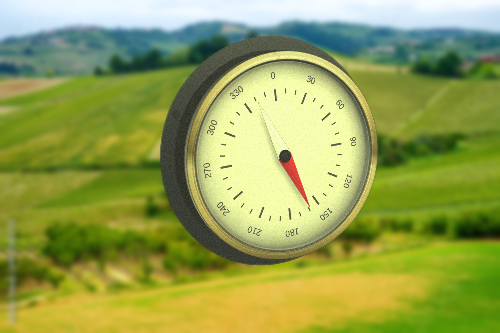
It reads 160 °
